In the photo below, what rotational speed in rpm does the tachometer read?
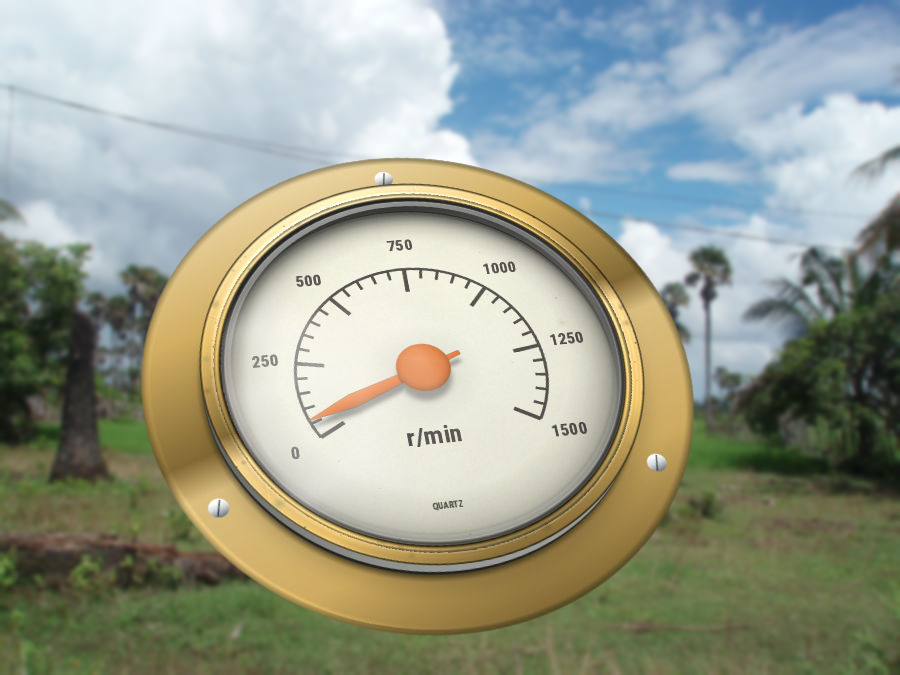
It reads 50 rpm
